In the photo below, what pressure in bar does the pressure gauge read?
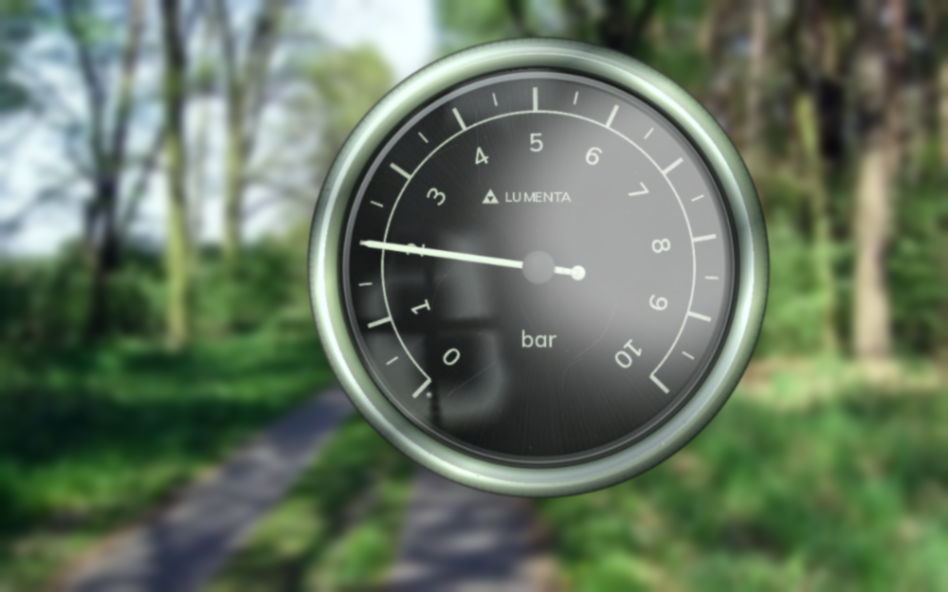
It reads 2 bar
